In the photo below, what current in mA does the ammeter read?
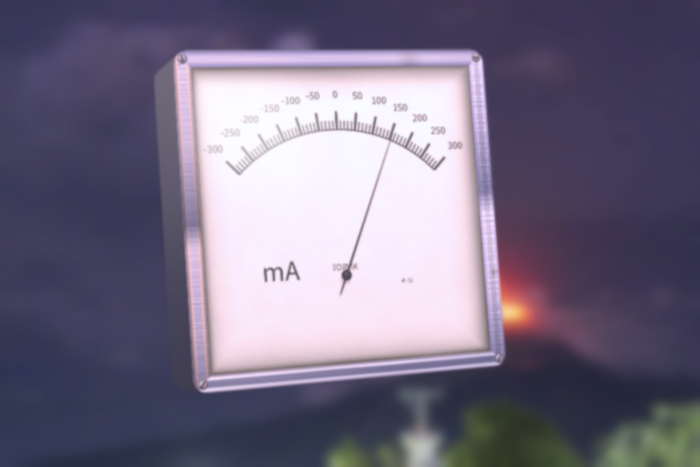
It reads 150 mA
